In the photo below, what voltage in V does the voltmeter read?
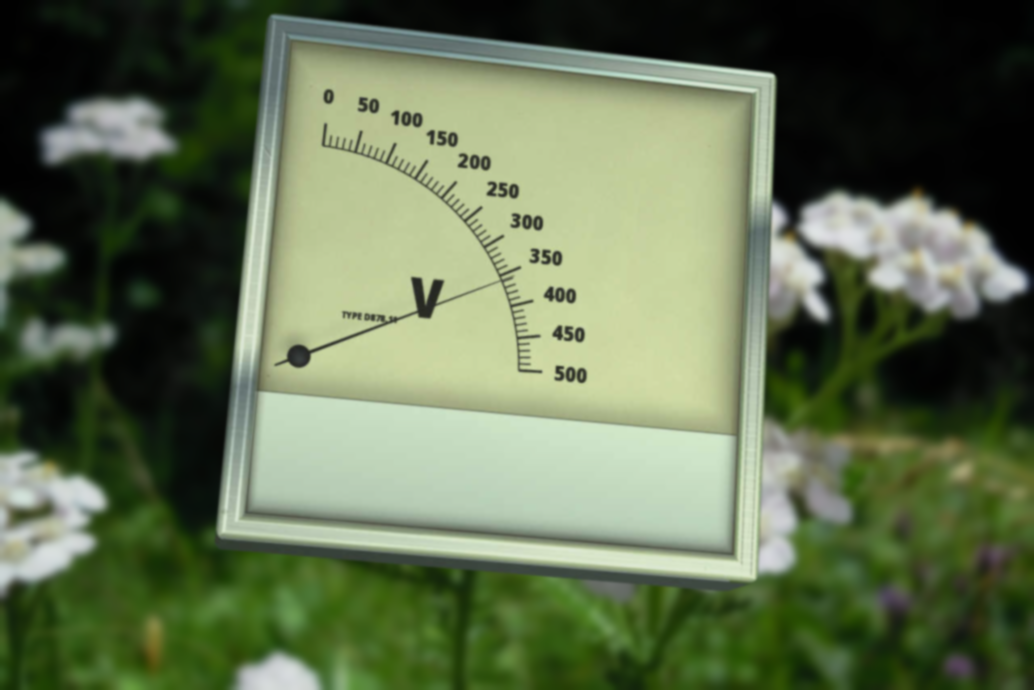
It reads 360 V
